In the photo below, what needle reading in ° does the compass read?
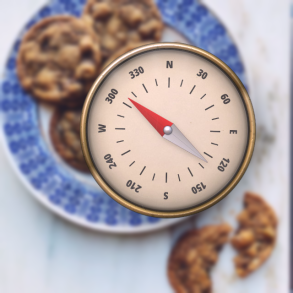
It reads 307.5 °
